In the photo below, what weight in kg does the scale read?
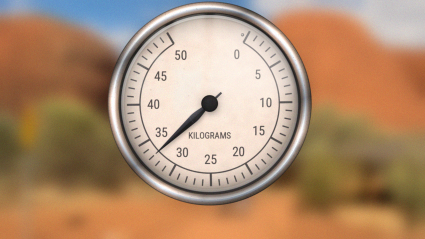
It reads 33 kg
